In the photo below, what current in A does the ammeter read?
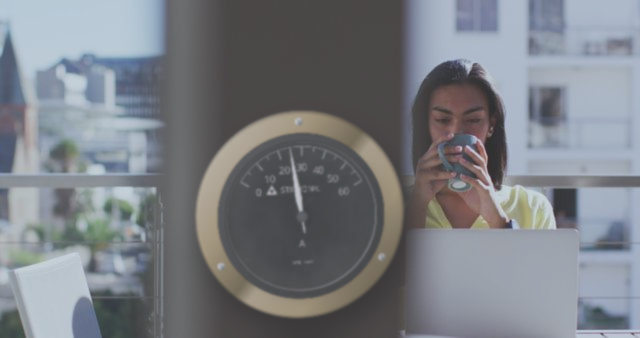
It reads 25 A
